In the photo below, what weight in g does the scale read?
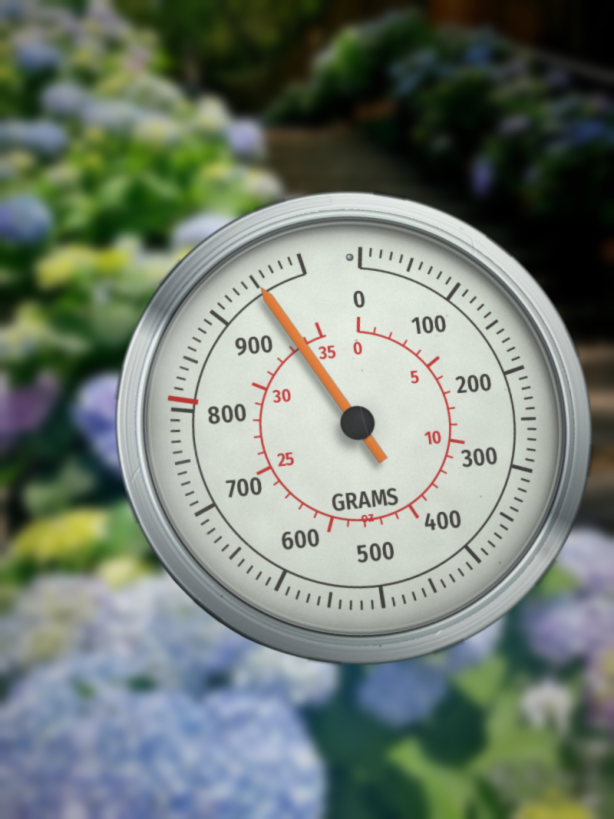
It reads 950 g
